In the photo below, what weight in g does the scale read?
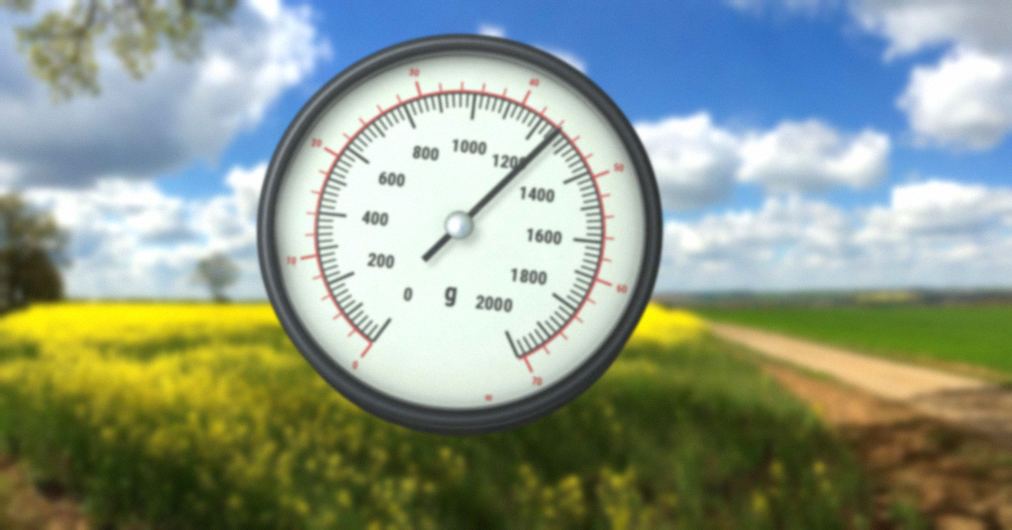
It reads 1260 g
